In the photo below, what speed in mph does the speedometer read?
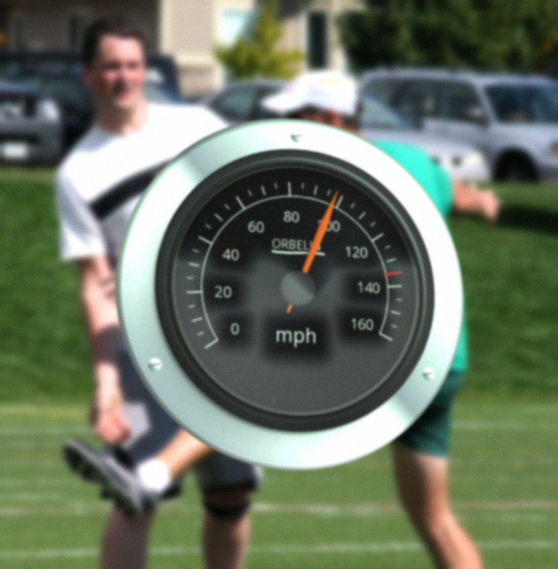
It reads 97.5 mph
